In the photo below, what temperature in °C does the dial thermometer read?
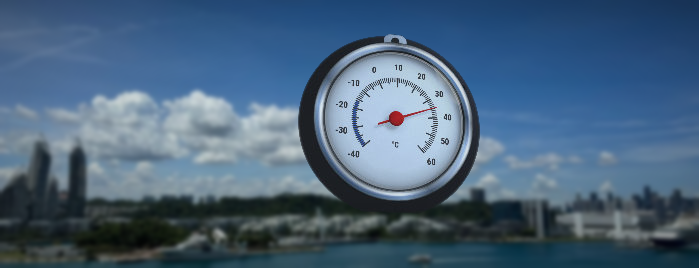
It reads 35 °C
